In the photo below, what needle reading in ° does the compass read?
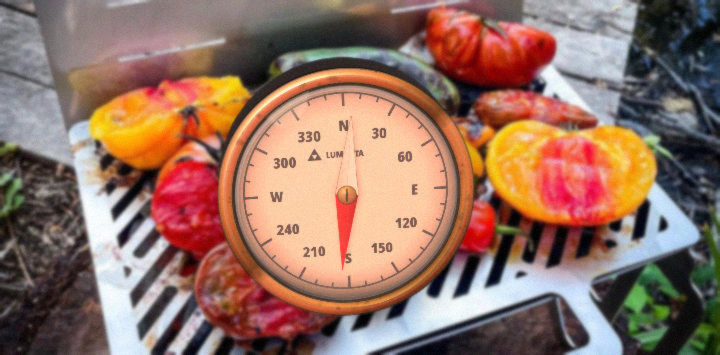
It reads 185 °
